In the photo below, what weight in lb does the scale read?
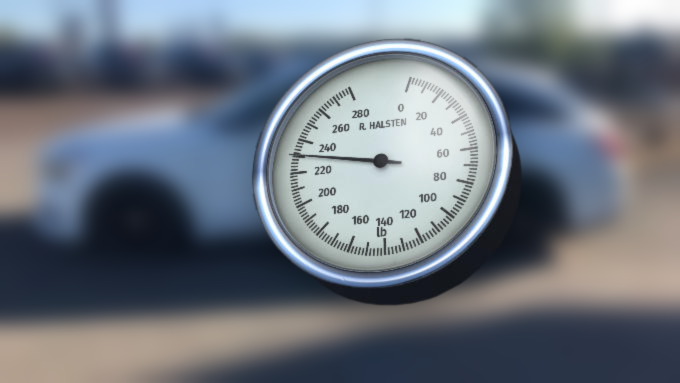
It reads 230 lb
